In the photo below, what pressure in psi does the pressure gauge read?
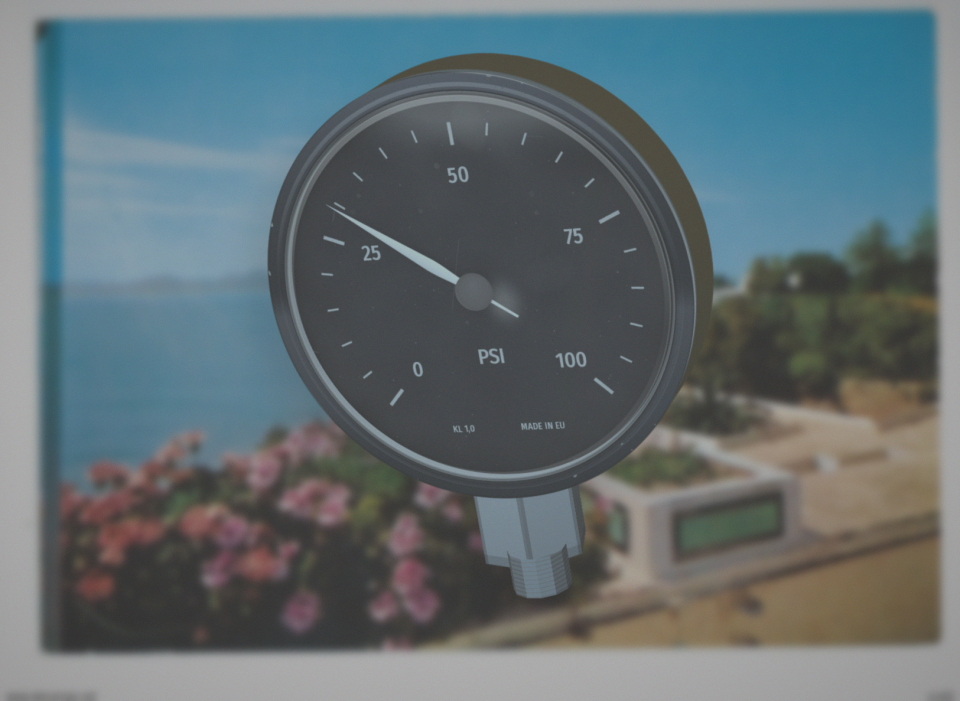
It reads 30 psi
